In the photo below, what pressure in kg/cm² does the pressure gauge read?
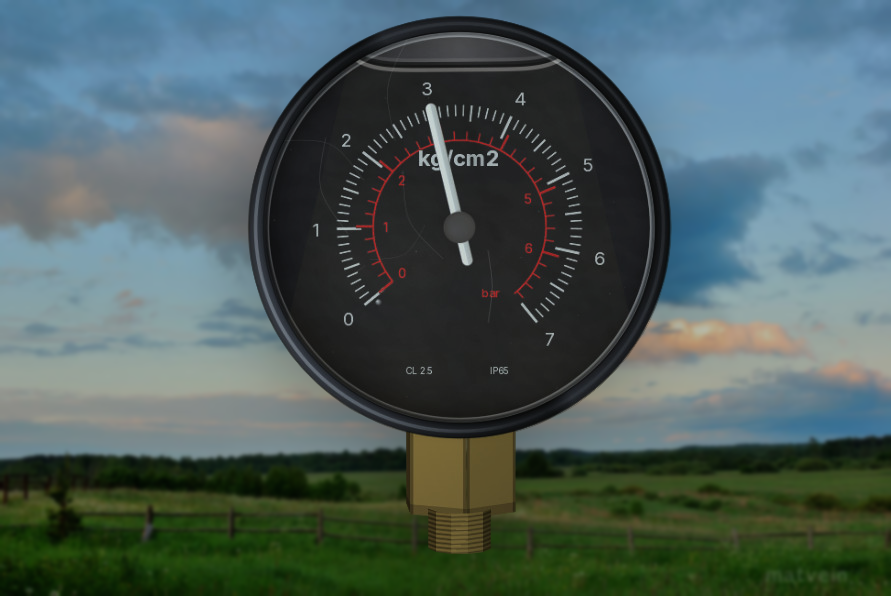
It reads 3 kg/cm²
